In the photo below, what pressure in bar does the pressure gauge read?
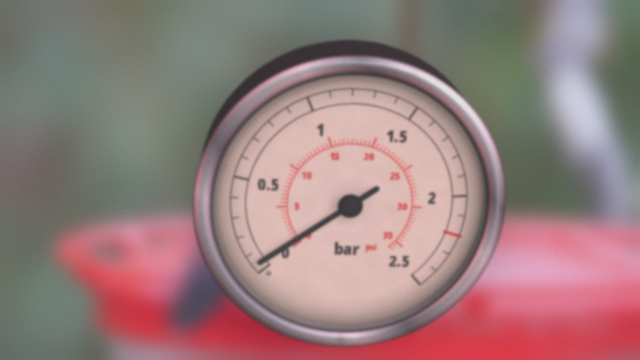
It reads 0.05 bar
